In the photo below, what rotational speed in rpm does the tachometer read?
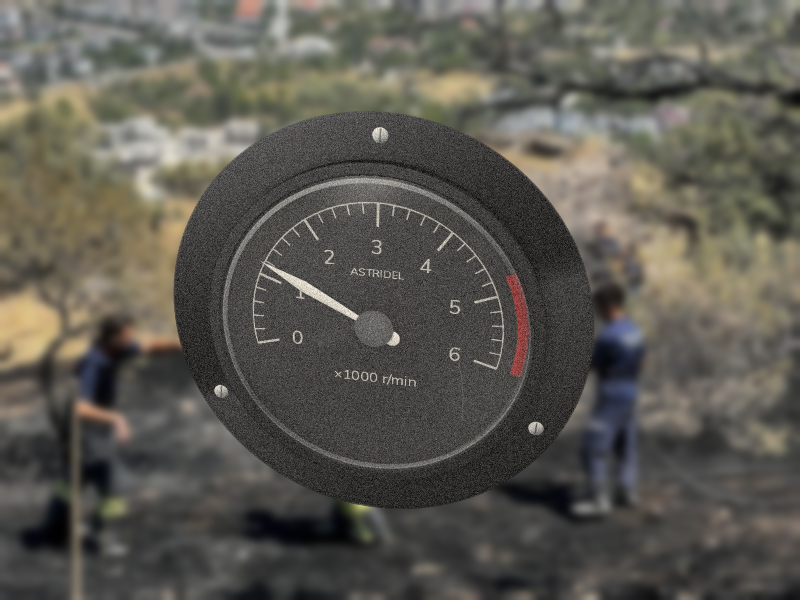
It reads 1200 rpm
